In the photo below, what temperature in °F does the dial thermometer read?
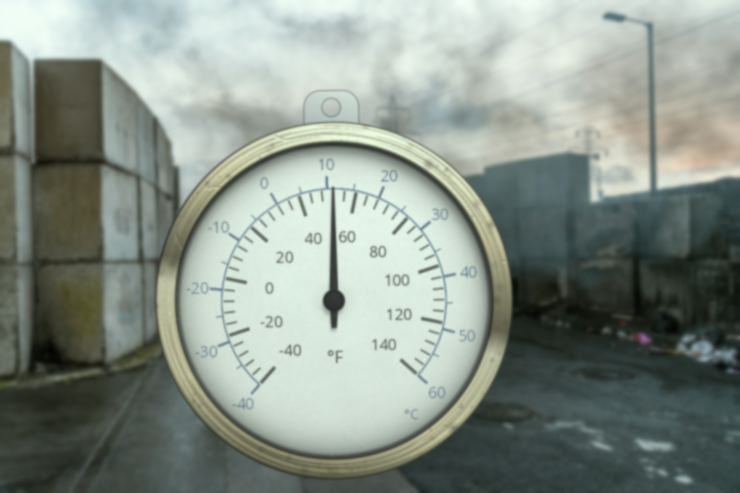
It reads 52 °F
